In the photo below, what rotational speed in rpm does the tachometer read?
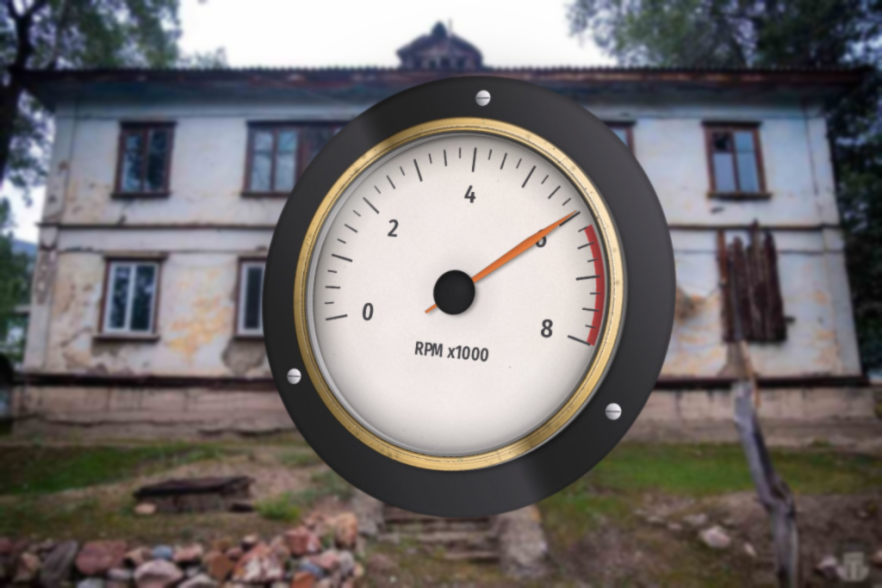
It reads 6000 rpm
